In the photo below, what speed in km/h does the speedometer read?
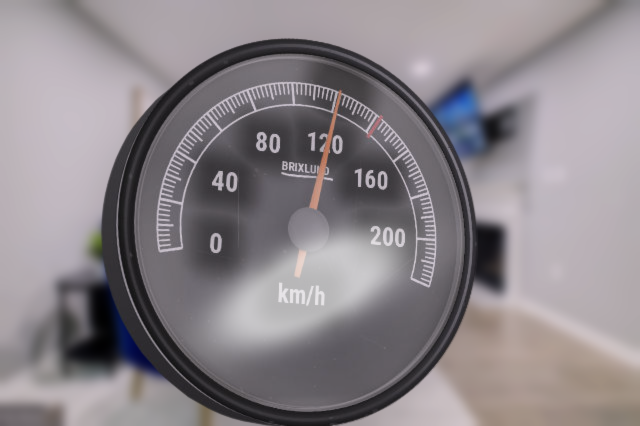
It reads 120 km/h
